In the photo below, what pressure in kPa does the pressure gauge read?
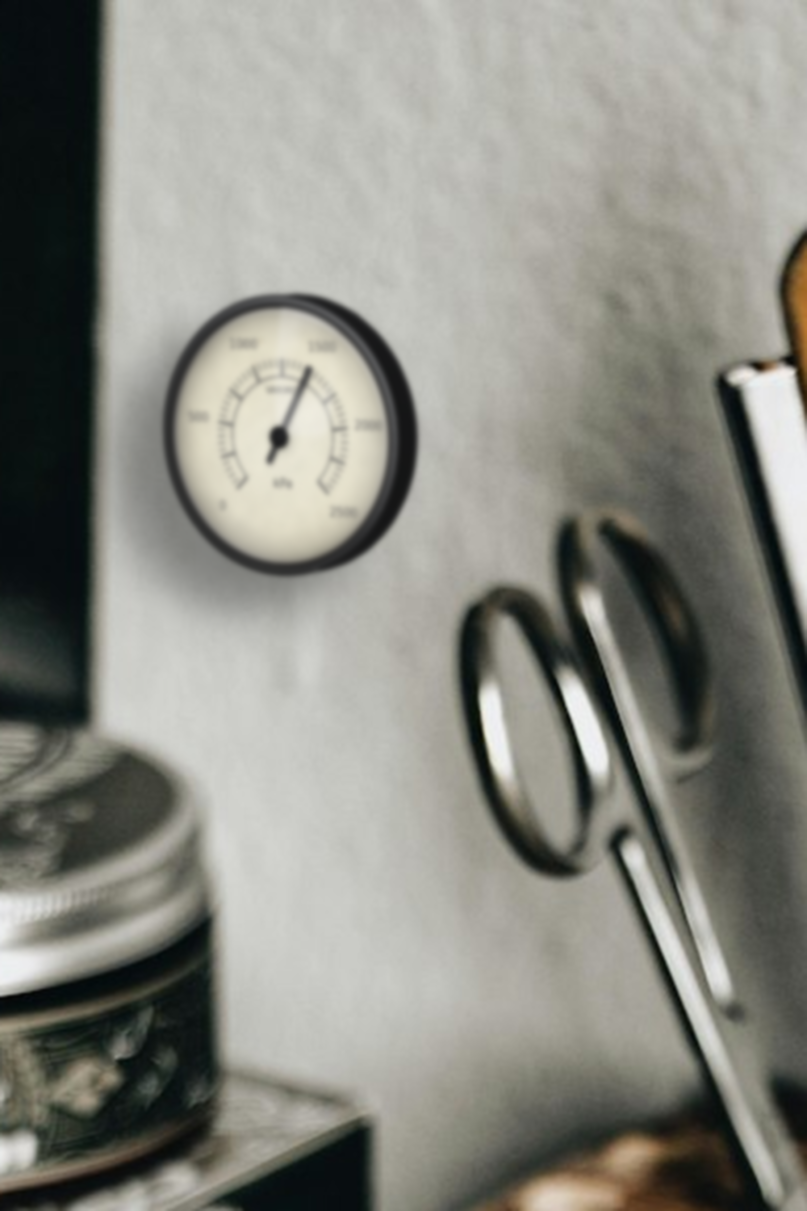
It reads 1500 kPa
